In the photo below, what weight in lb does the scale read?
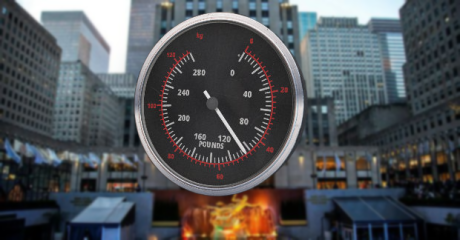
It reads 104 lb
